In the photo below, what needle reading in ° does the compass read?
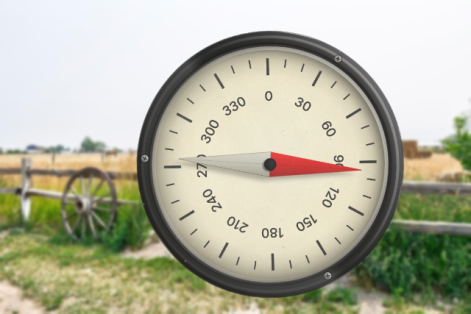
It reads 95 °
